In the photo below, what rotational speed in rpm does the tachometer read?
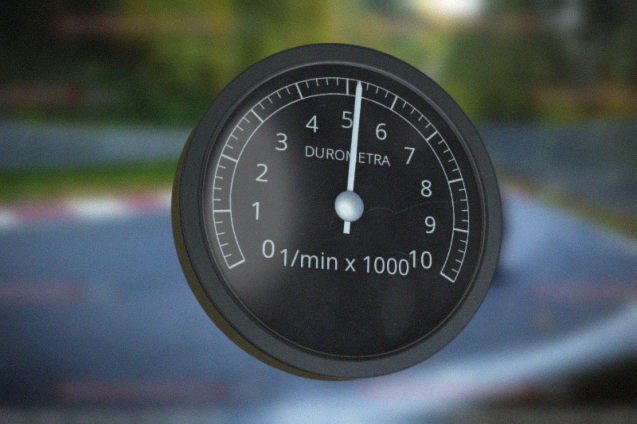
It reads 5200 rpm
